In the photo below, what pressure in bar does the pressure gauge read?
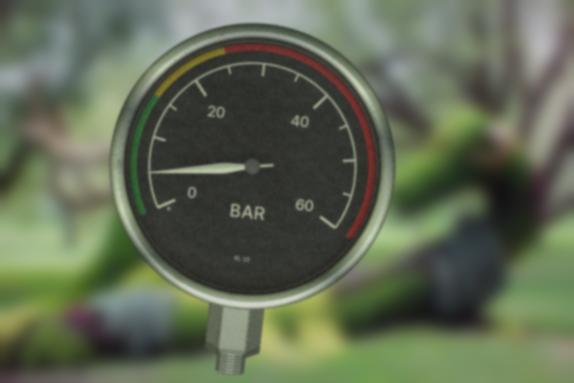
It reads 5 bar
